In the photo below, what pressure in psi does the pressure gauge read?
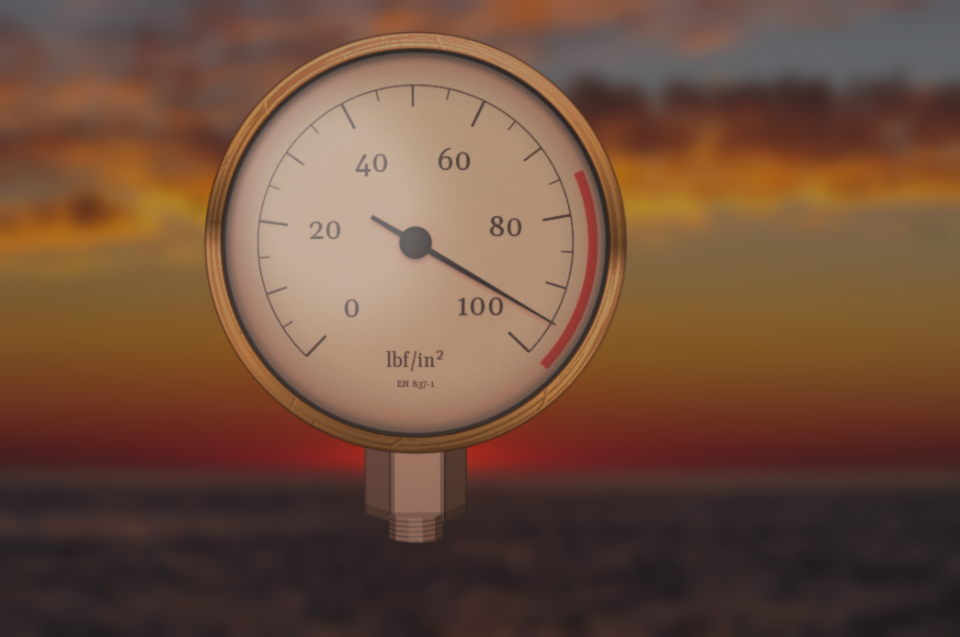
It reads 95 psi
